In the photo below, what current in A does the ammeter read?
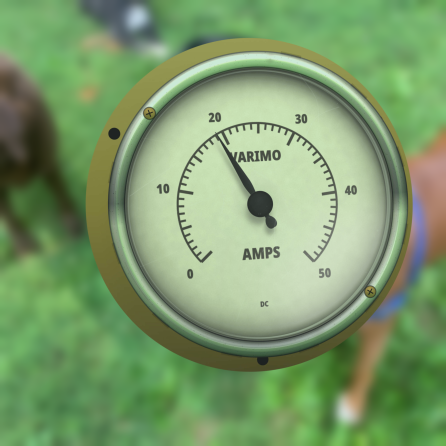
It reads 19 A
